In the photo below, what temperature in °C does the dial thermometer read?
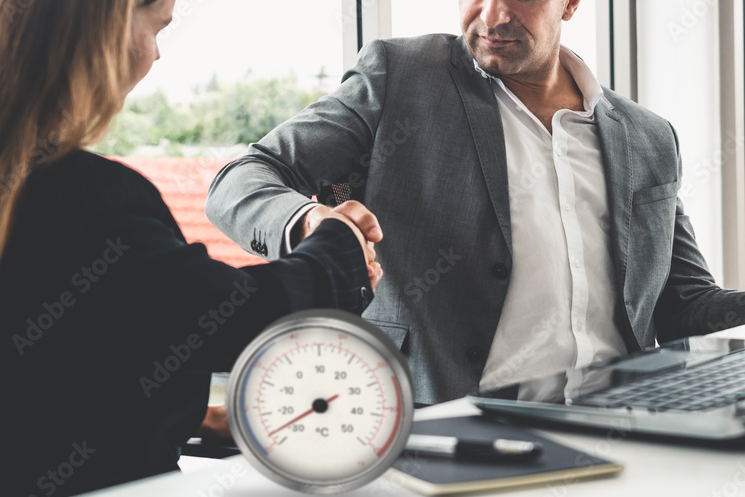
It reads -26 °C
